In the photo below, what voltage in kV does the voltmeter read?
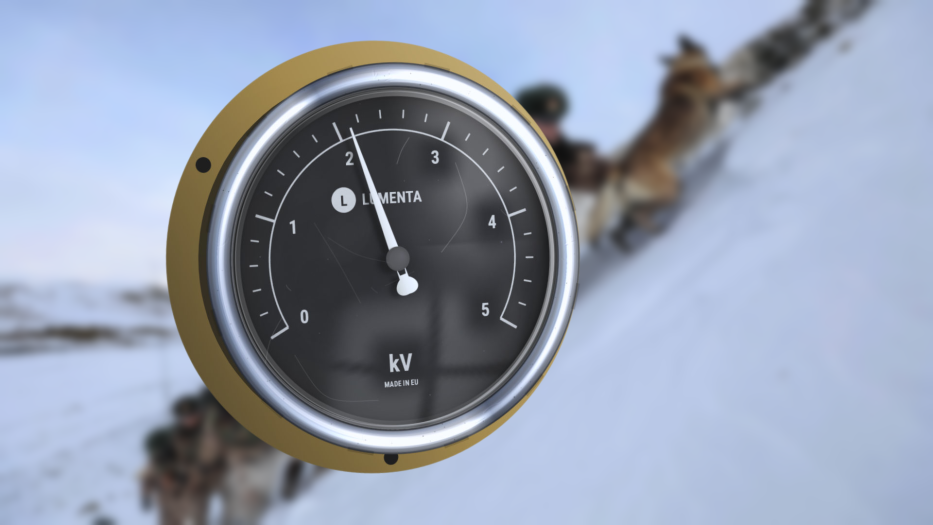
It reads 2.1 kV
